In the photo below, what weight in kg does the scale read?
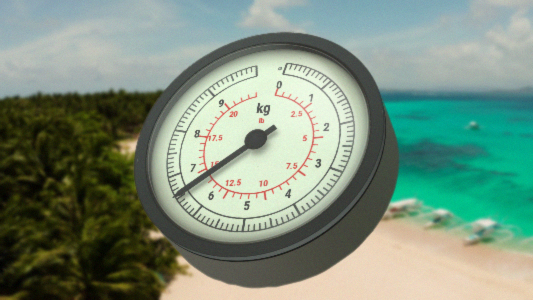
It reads 6.5 kg
